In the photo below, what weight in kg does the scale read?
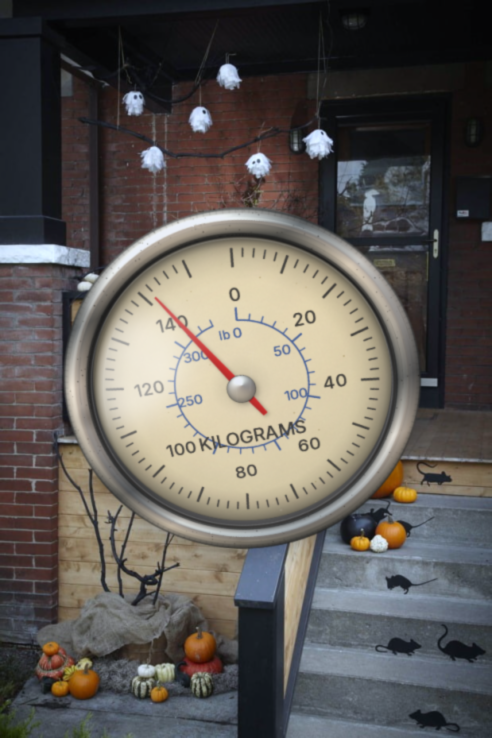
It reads 142 kg
